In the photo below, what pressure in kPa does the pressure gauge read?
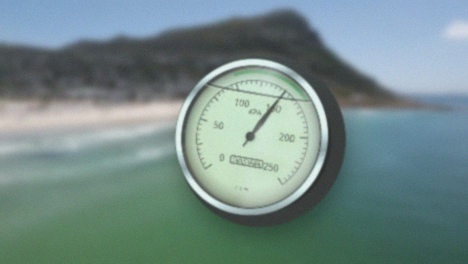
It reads 150 kPa
